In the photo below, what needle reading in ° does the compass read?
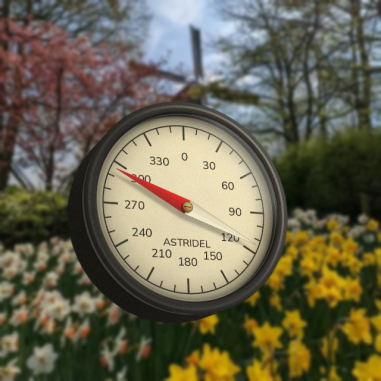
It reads 295 °
